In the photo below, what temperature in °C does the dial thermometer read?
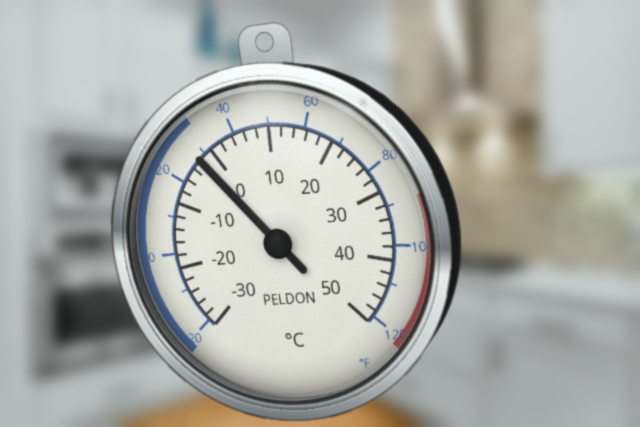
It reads -2 °C
